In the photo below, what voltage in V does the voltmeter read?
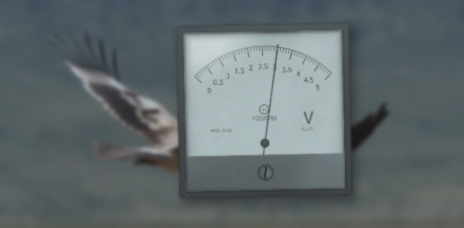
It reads 3 V
